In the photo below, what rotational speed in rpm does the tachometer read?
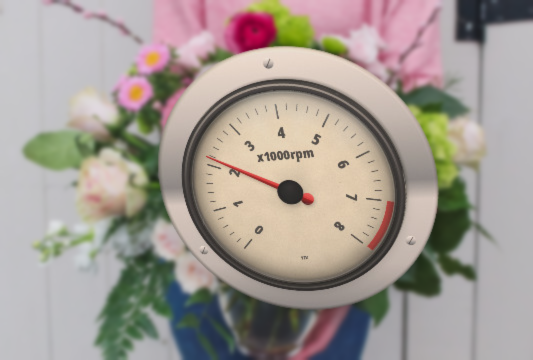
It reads 2200 rpm
